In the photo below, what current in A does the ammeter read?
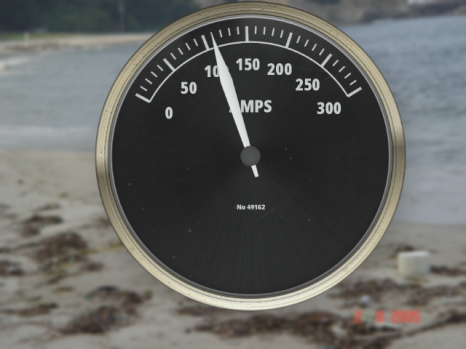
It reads 110 A
